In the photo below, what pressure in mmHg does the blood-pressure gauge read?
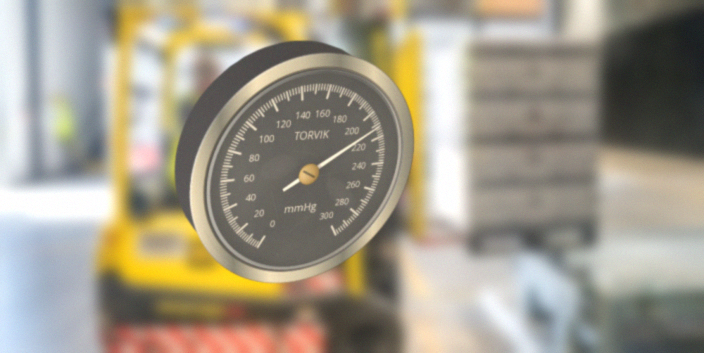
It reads 210 mmHg
